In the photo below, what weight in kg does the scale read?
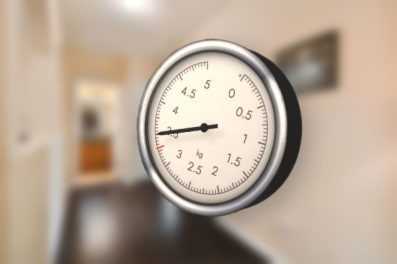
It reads 3.5 kg
